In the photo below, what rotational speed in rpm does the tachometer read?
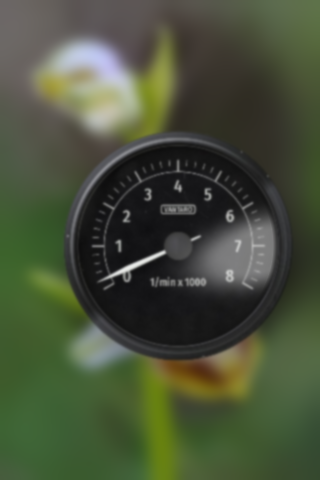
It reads 200 rpm
